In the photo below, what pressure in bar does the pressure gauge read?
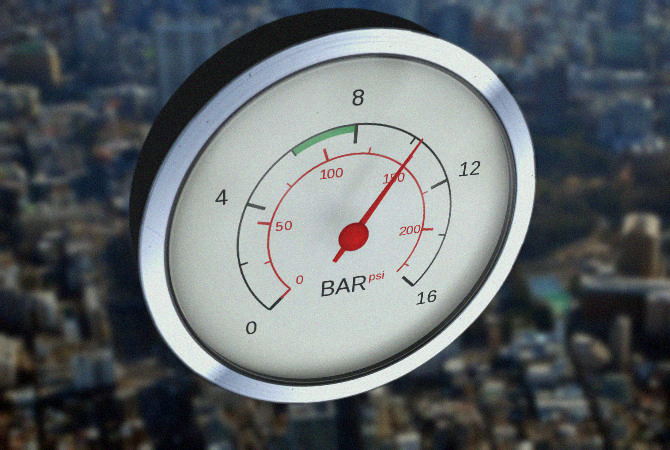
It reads 10 bar
